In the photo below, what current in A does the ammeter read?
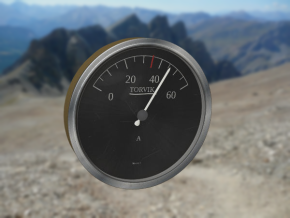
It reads 45 A
